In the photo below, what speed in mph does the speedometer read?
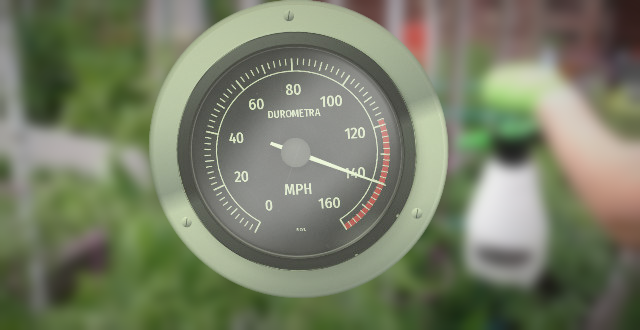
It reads 140 mph
